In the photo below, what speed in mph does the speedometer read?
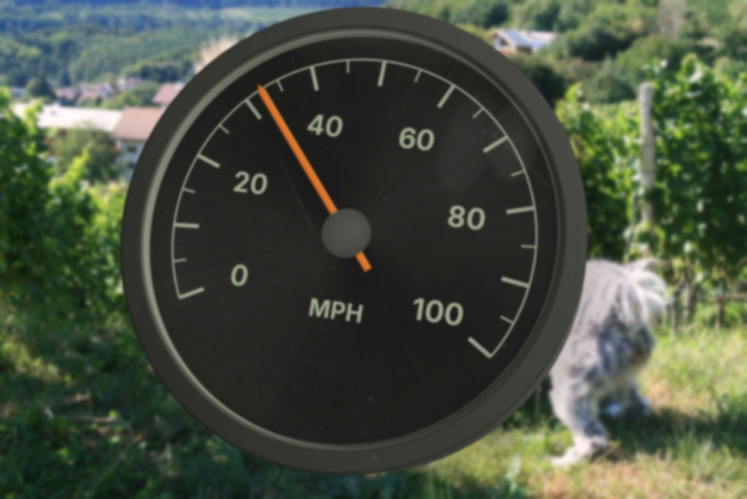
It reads 32.5 mph
